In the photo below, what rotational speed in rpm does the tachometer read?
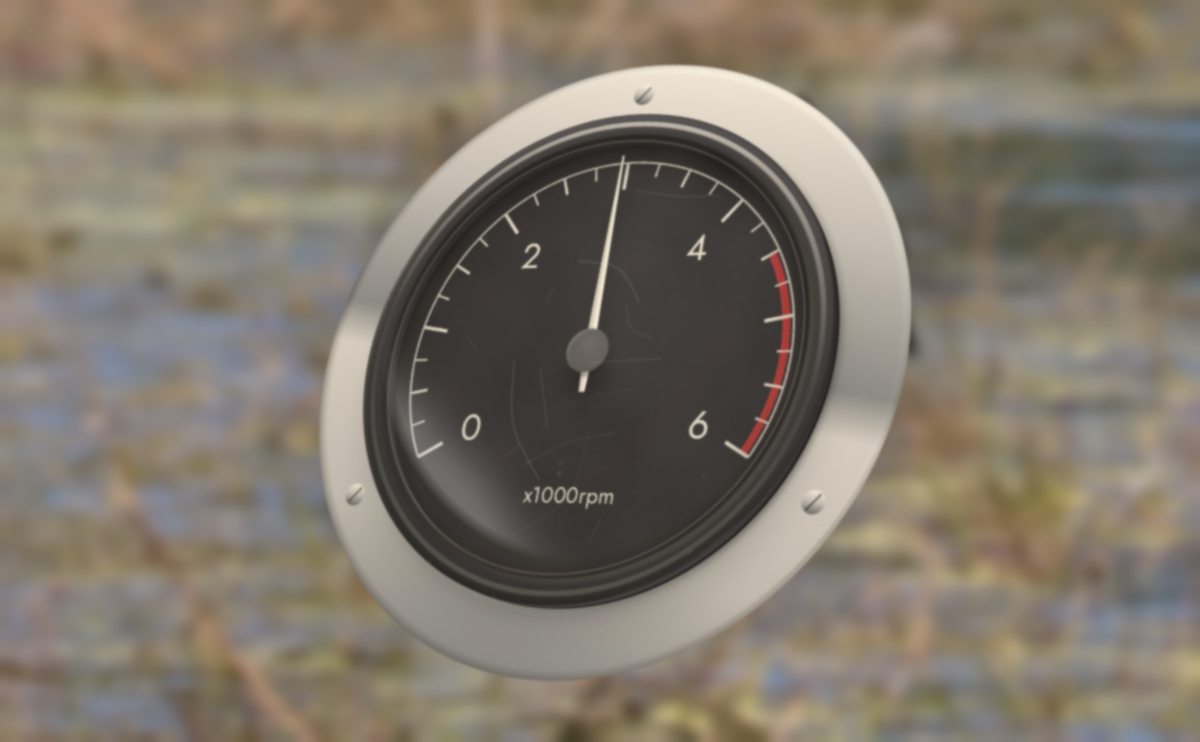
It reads 3000 rpm
